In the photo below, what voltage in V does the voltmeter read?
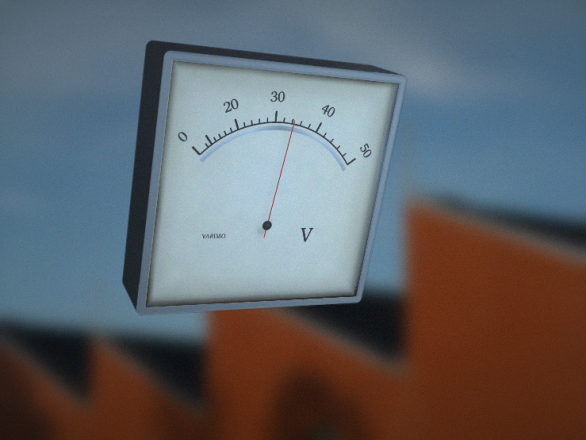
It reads 34 V
